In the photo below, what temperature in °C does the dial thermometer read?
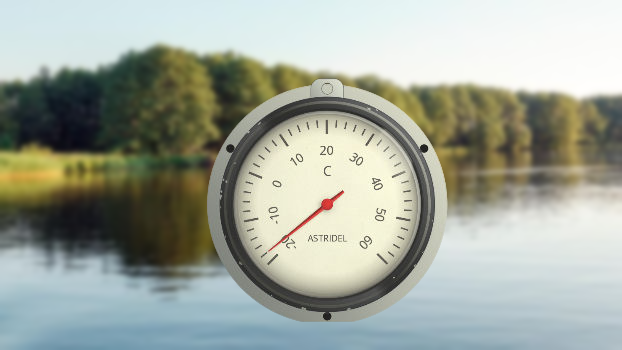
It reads -18 °C
